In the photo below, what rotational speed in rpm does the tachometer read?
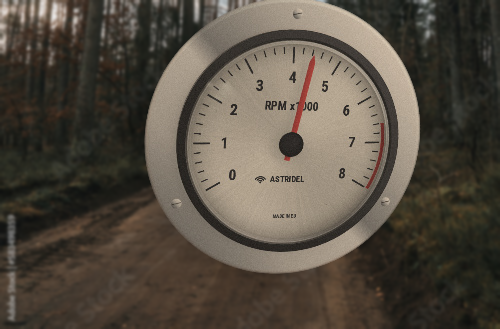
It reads 4400 rpm
